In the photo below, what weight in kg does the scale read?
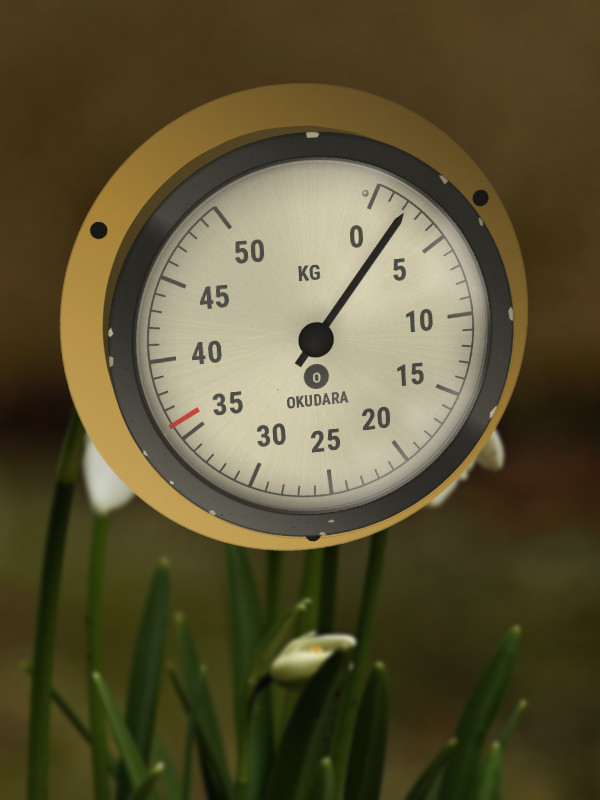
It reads 2 kg
